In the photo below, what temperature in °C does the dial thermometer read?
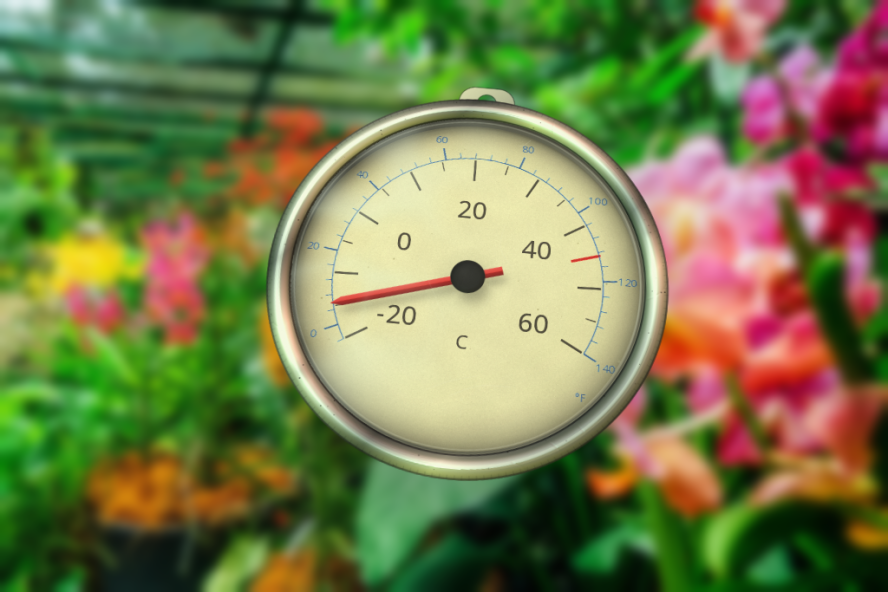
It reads -15 °C
